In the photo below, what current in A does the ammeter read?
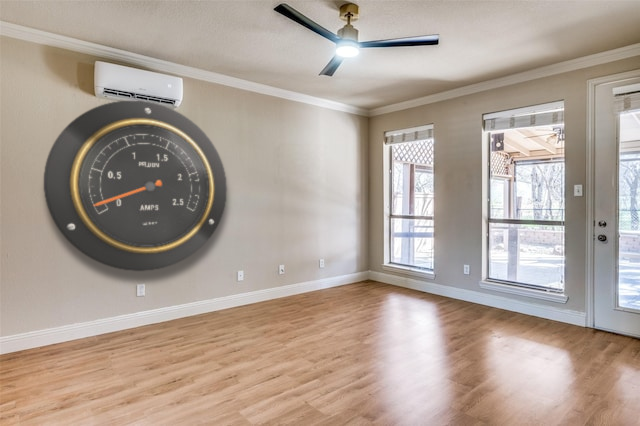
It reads 0.1 A
